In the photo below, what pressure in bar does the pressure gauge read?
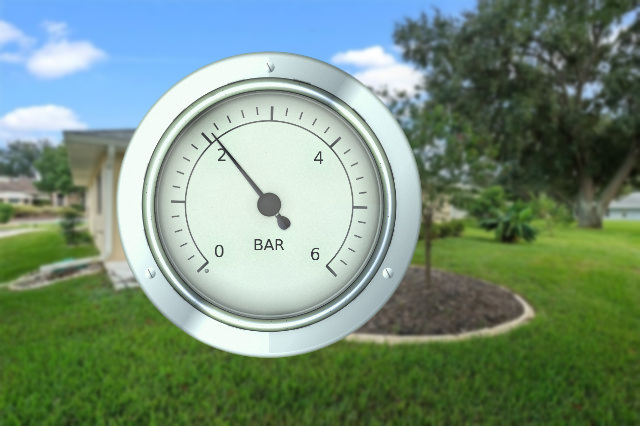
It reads 2.1 bar
